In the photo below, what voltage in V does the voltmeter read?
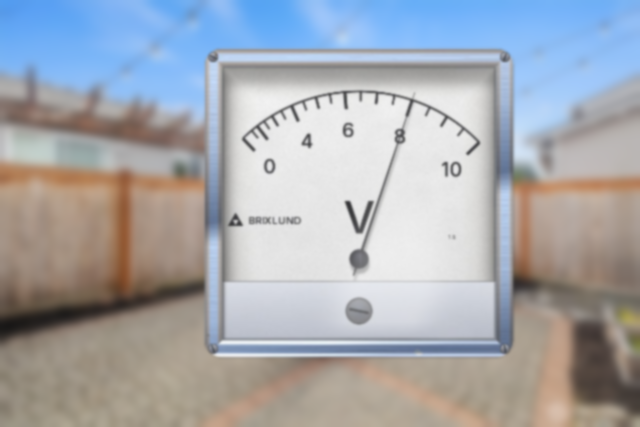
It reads 8 V
